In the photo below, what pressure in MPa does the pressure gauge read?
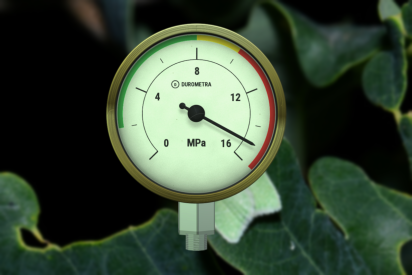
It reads 15 MPa
